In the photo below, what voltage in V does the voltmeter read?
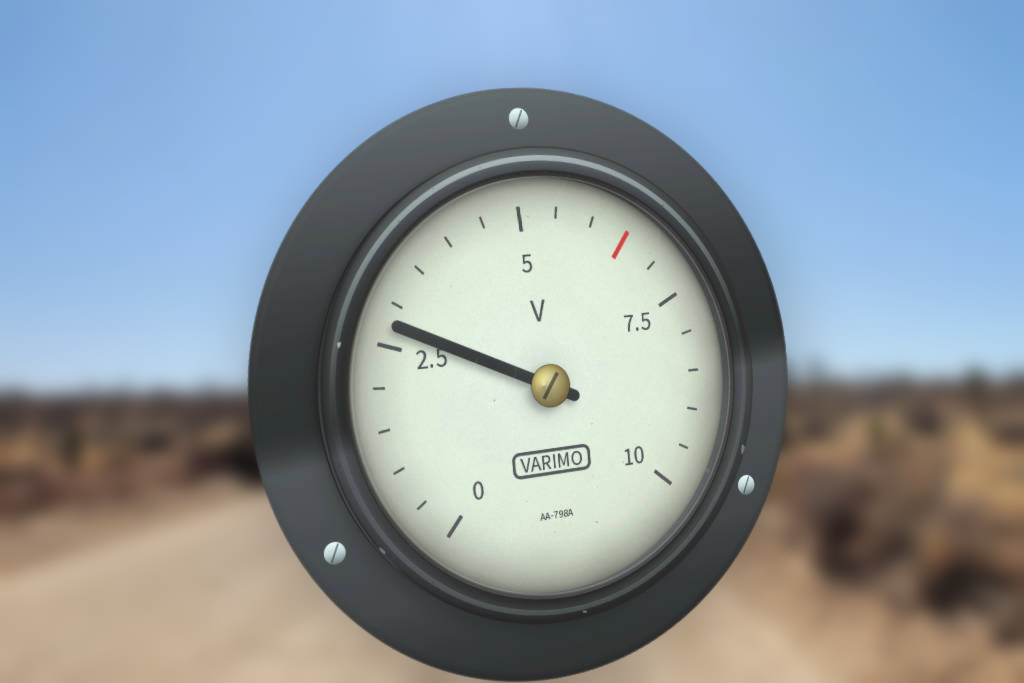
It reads 2.75 V
